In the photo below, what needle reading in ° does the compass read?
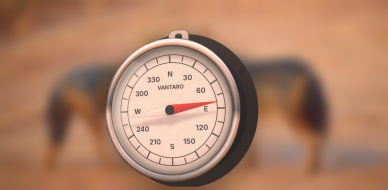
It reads 82.5 °
